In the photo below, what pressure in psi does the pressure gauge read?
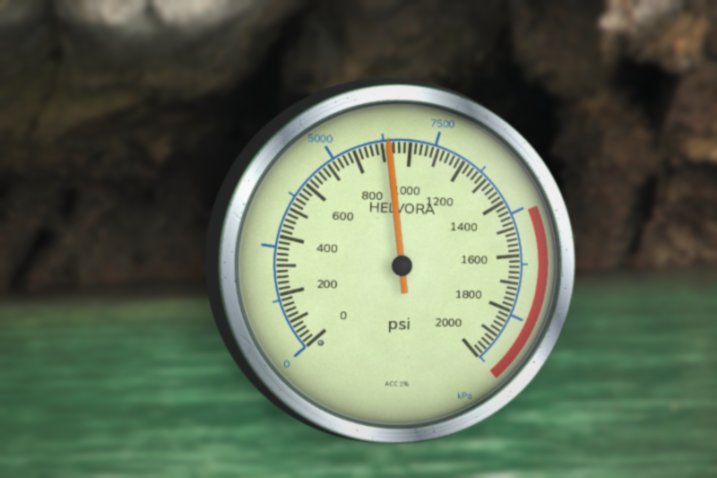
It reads 920 psi
